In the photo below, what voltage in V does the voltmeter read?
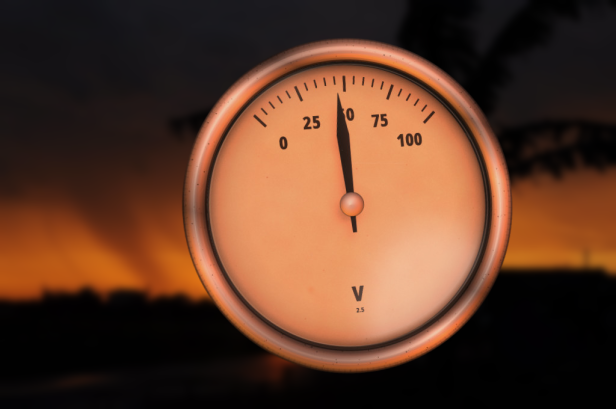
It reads 45 V
